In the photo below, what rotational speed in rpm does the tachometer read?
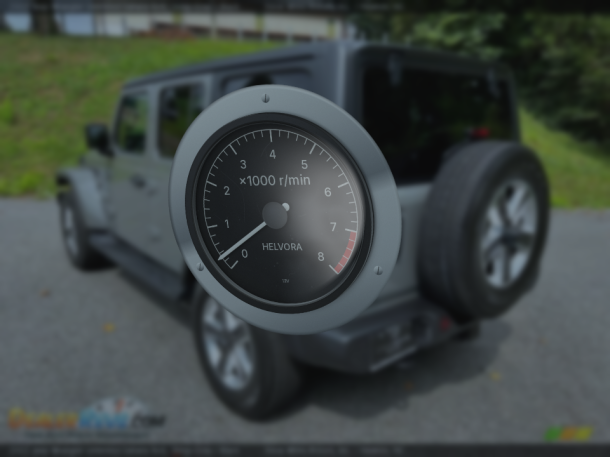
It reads 300 rpm
